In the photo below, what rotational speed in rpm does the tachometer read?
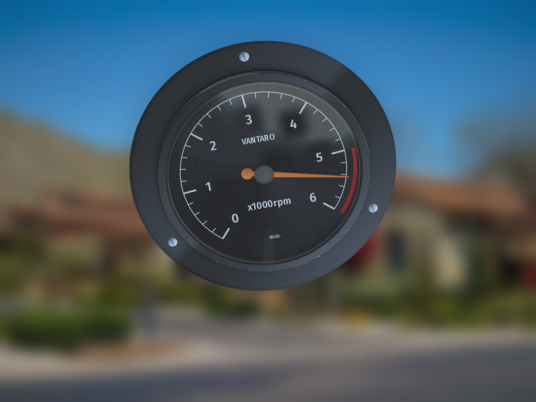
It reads 5400 rpm
